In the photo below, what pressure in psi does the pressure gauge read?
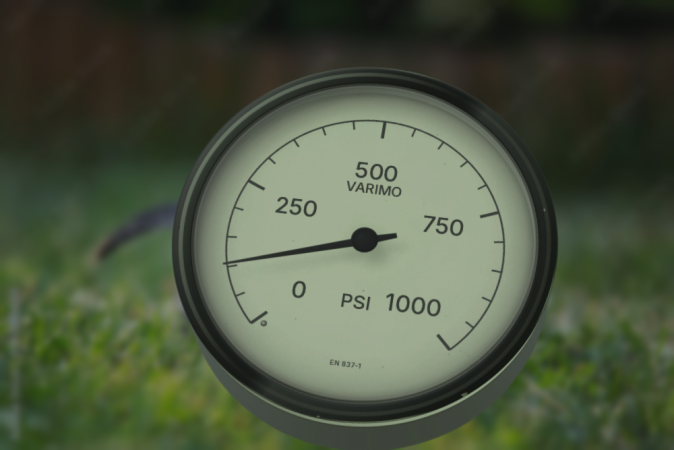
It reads 100 psi
